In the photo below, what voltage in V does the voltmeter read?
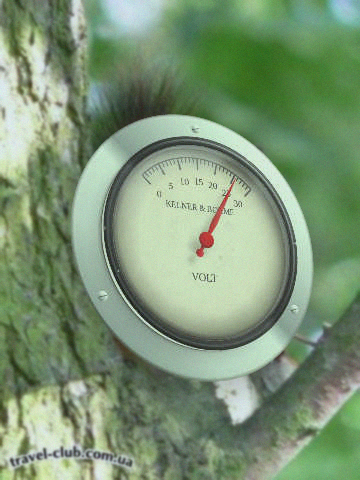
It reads 25 V
